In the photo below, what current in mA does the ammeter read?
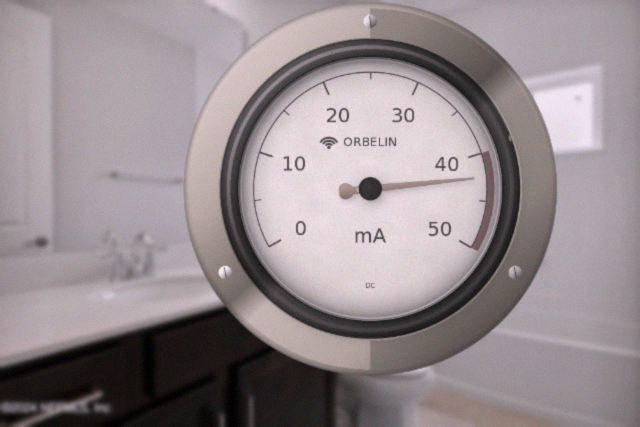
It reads 42.5 mA
